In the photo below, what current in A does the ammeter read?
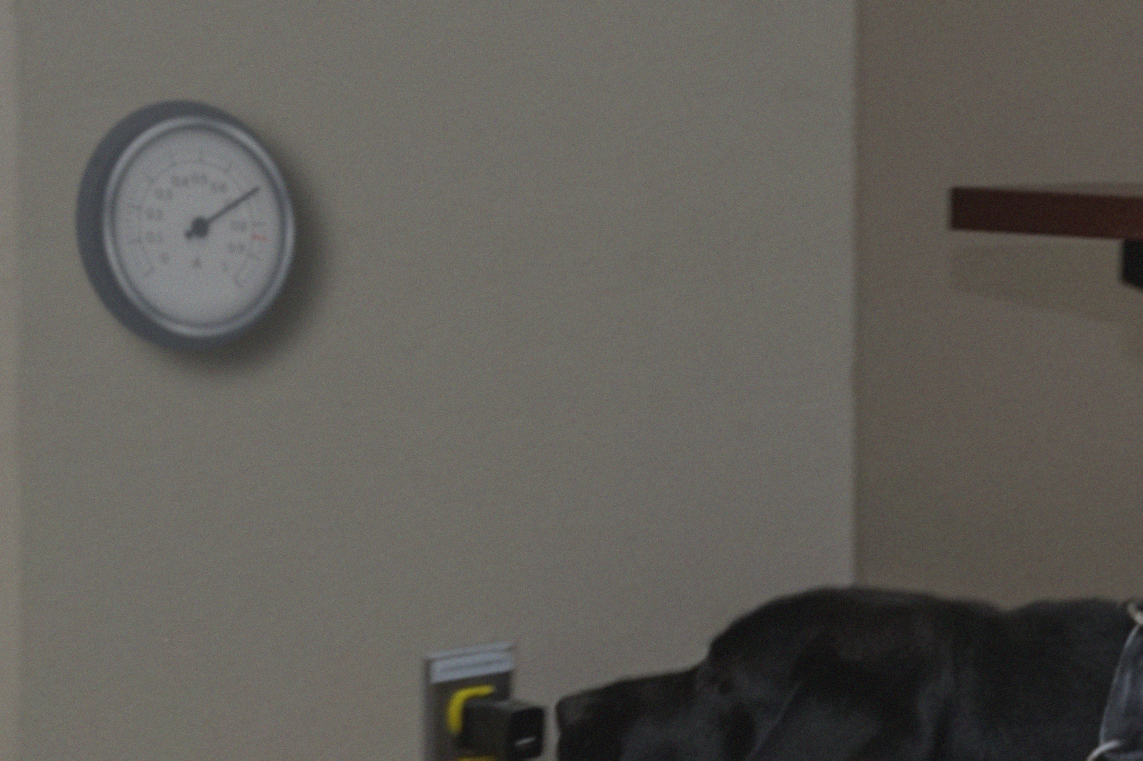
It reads 0.7 A
